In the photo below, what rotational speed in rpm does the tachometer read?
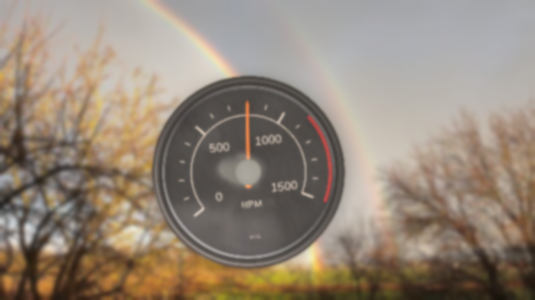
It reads 800 rpm
